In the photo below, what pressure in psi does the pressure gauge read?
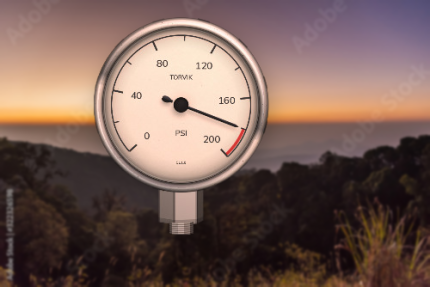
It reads 180 psi
